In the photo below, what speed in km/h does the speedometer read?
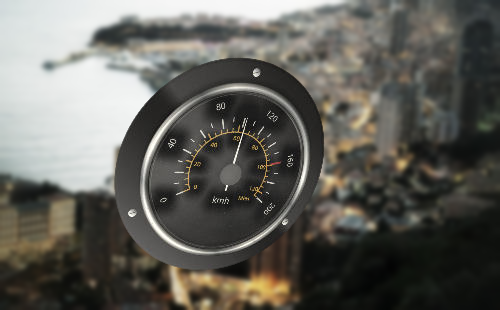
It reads 100 km/h
